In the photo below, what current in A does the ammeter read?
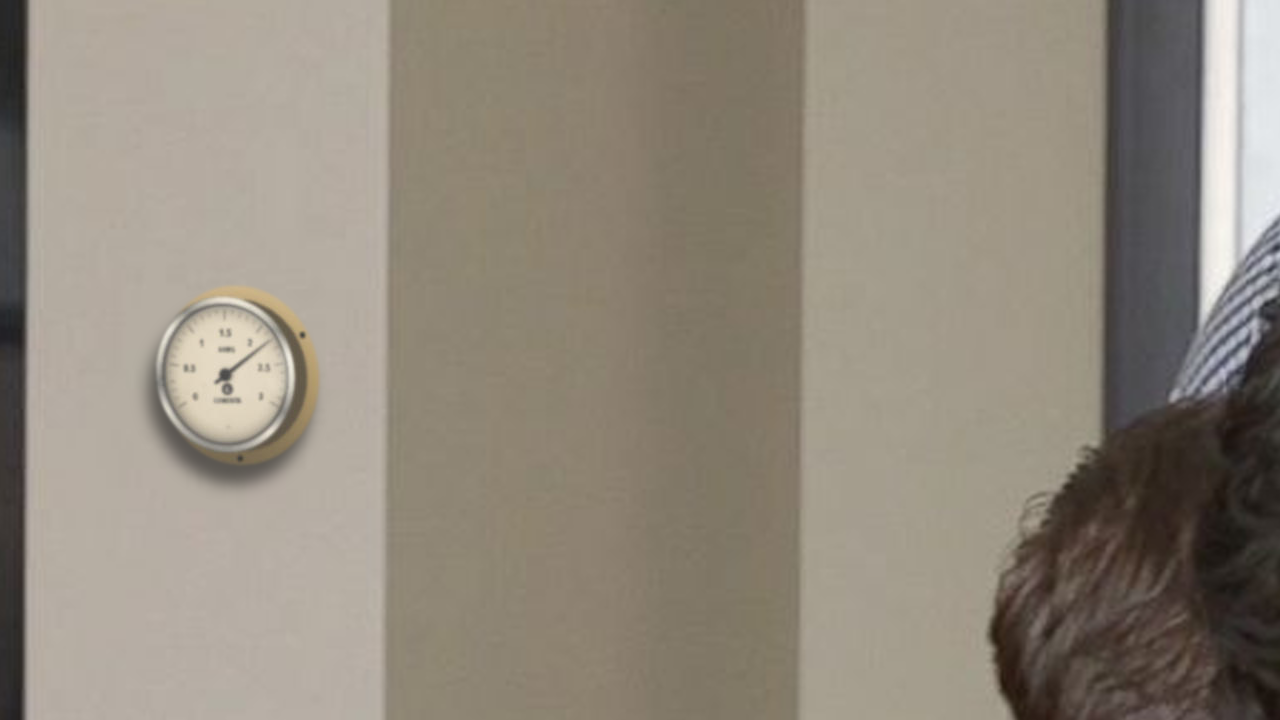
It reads 2.2 A
